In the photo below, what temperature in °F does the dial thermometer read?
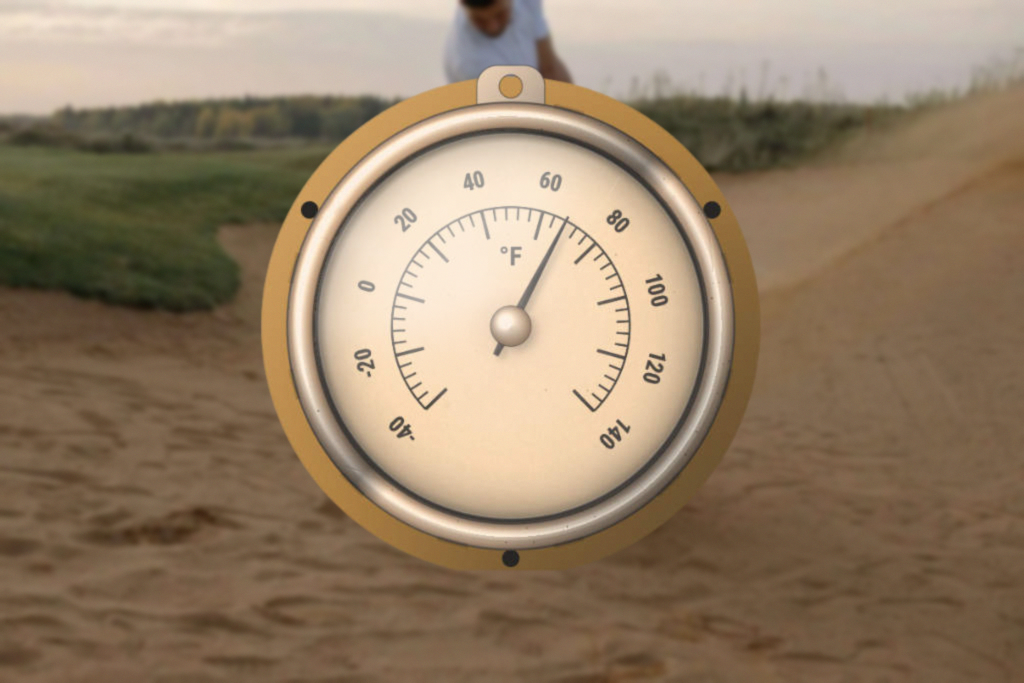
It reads 68 °F
